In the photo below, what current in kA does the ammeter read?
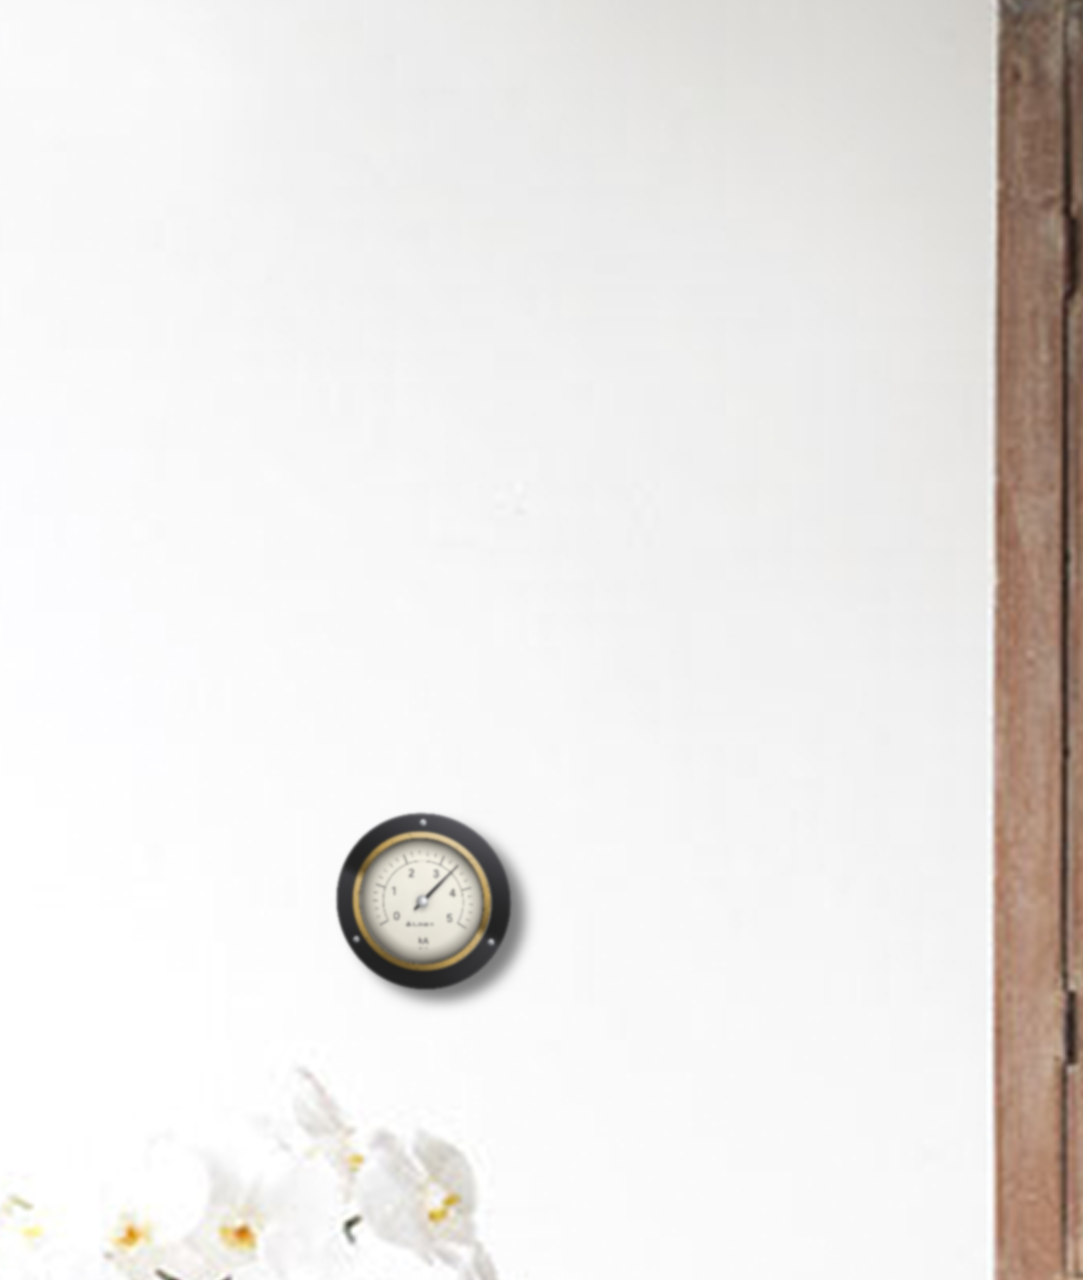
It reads 3.4 kA
